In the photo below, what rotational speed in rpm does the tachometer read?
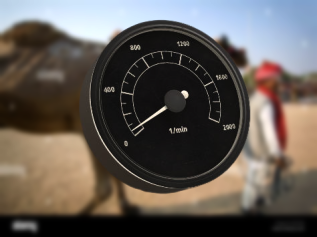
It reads 50 rpm
